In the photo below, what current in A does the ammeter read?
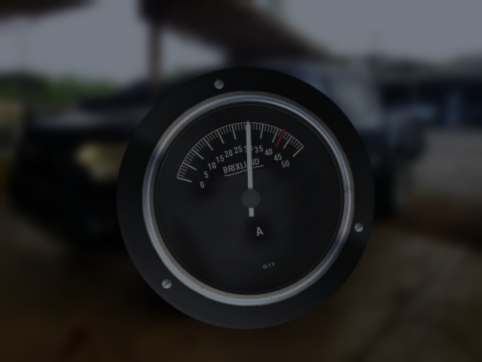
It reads 30 A
